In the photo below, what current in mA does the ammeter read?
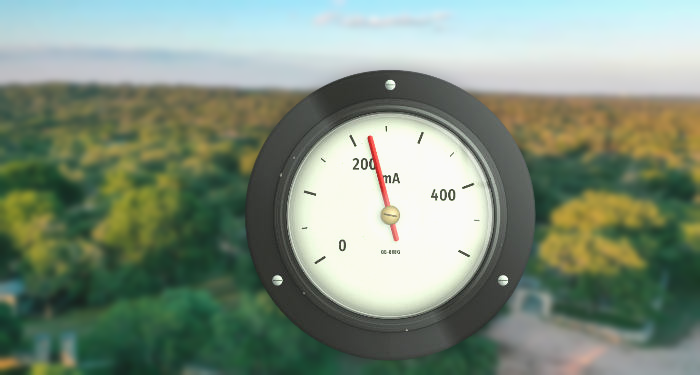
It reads 225 mA
